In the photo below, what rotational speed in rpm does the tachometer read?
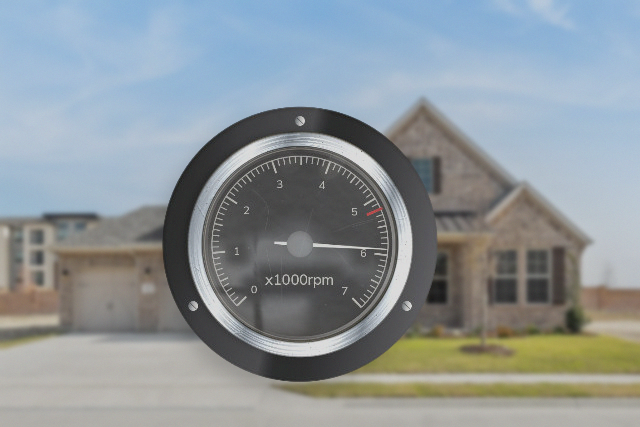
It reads 5900 rpm
